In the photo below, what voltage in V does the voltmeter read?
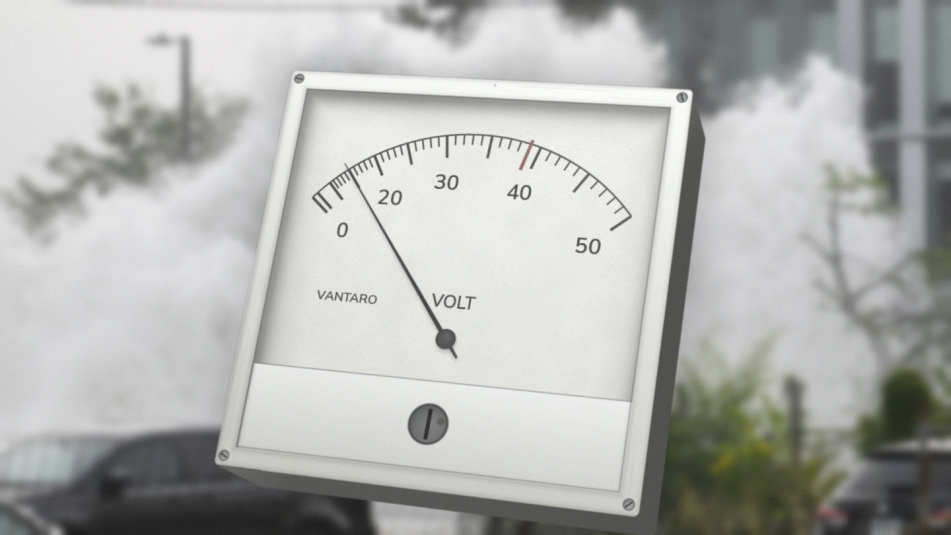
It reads 15 V
